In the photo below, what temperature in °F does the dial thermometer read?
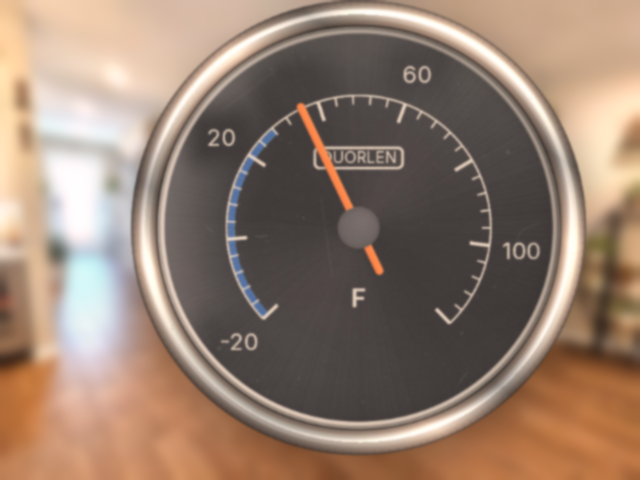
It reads 36 °F
